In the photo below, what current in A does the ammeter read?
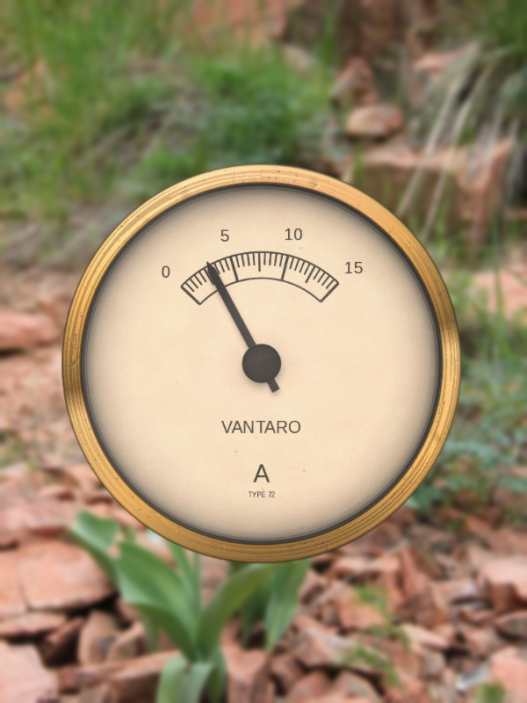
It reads 3 A
